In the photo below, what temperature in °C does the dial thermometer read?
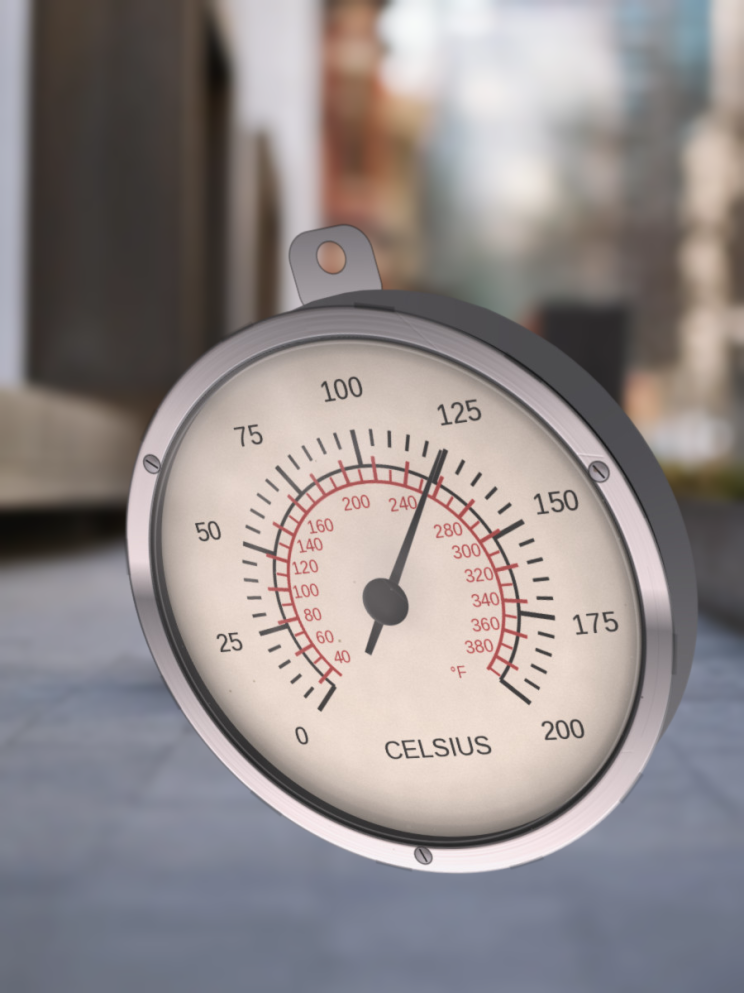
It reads 125 °C
